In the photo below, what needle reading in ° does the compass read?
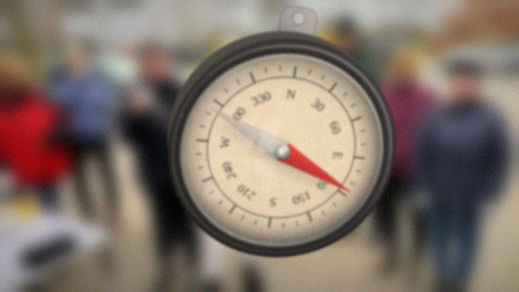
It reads 115 °
